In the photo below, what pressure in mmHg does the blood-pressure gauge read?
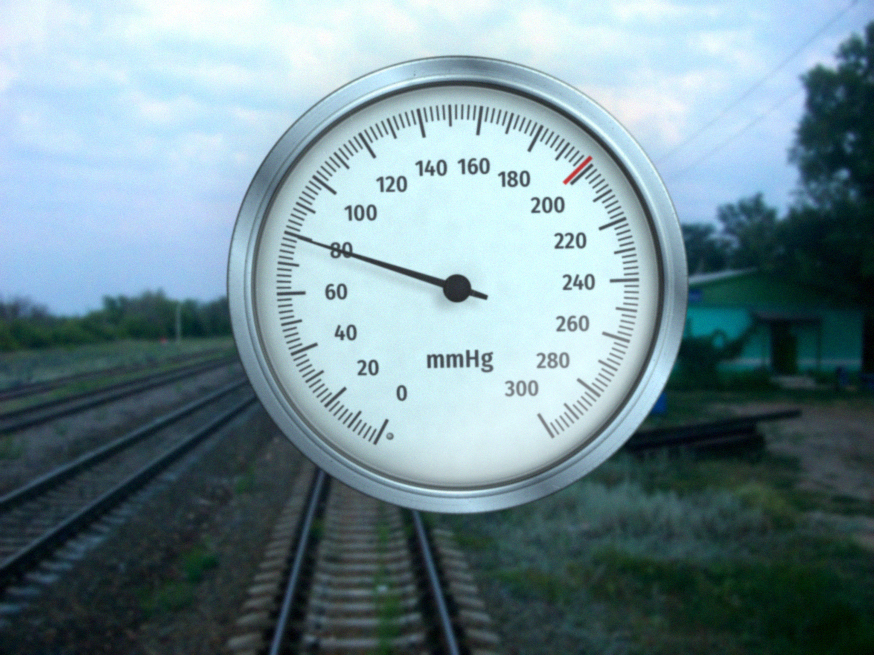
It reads 80 mmHg
